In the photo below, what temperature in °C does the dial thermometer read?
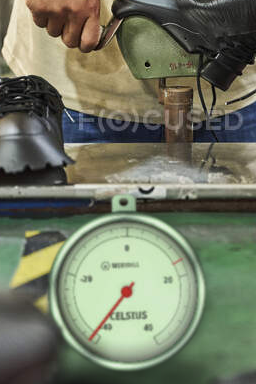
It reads -38 °C
